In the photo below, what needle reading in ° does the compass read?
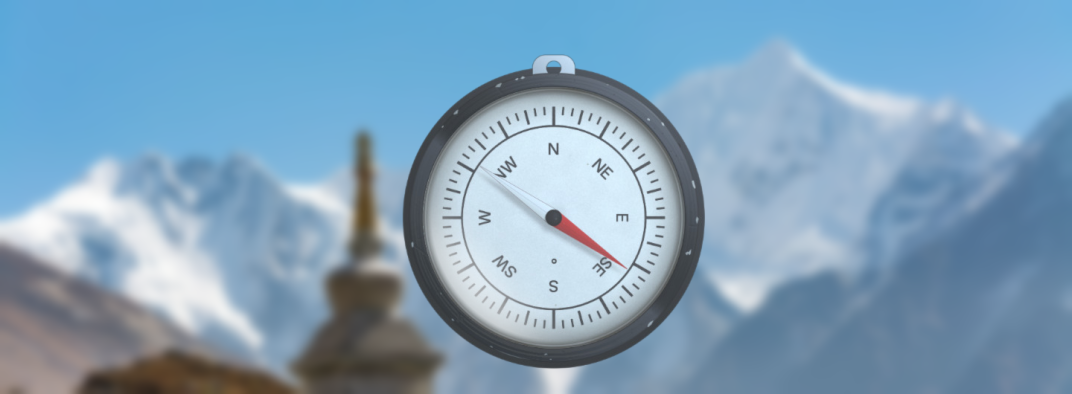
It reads 125 °
